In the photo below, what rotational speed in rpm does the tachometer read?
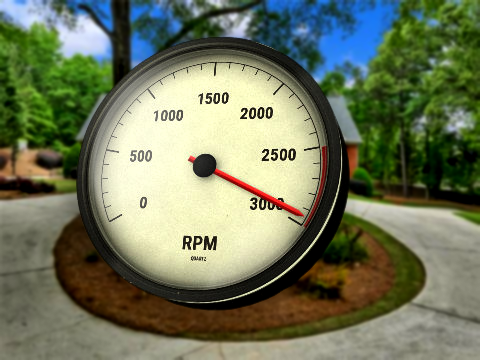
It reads 2950 rpm
